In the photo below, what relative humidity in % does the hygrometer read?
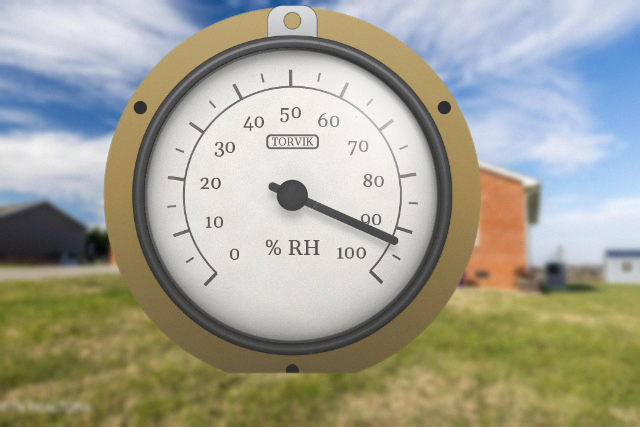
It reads 92.5 %
